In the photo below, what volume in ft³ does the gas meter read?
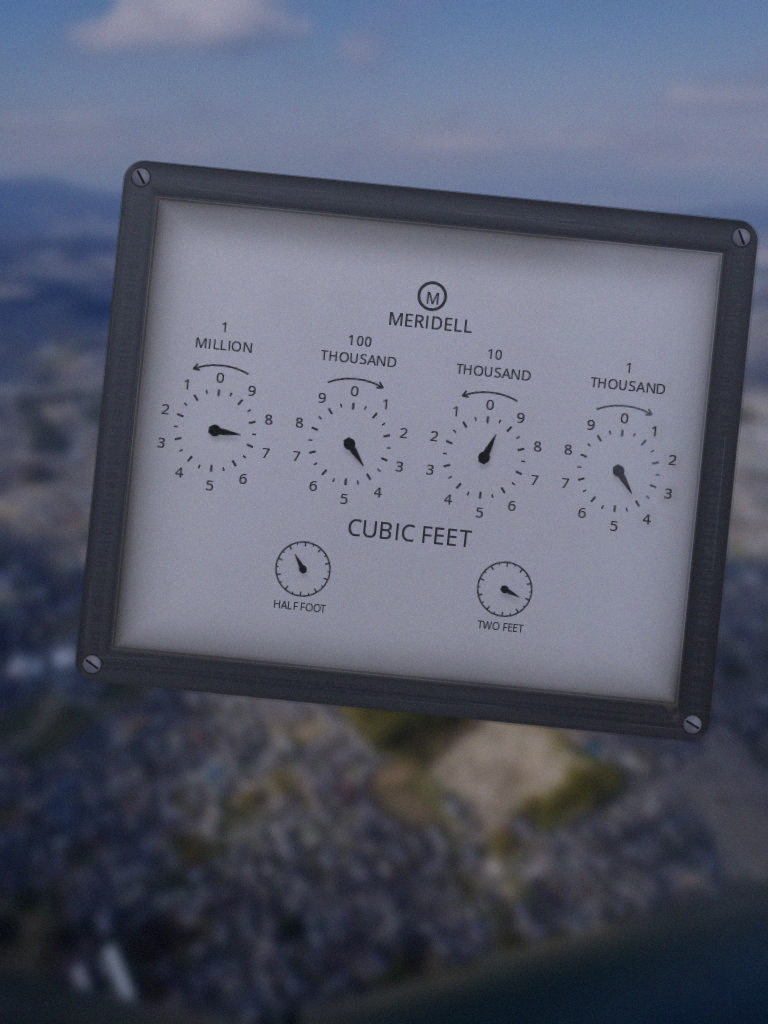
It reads 739400 ft³
